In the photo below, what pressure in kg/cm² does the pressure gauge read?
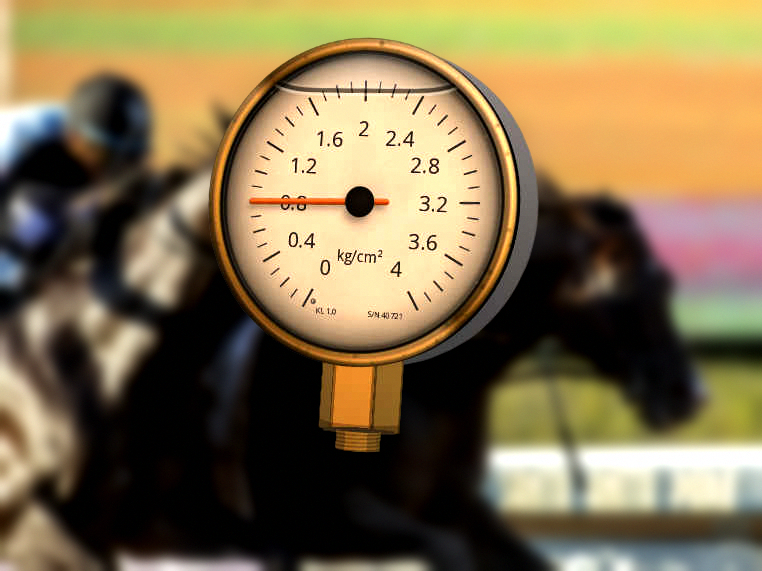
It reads 0.8 kg/cm²
